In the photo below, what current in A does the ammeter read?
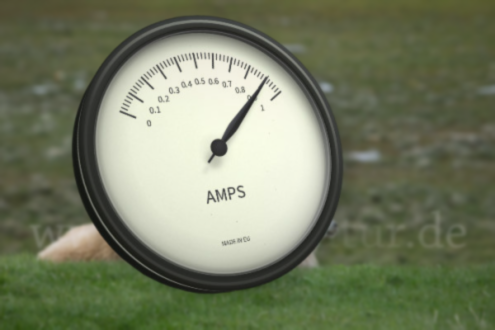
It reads 0.9 A
